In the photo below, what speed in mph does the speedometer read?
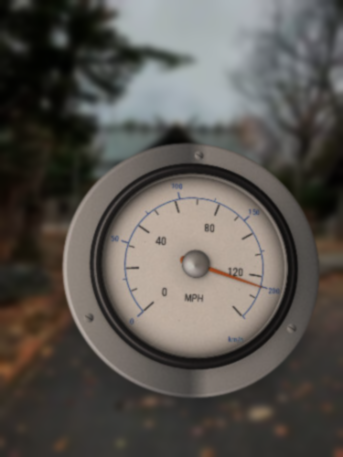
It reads 125 mph
